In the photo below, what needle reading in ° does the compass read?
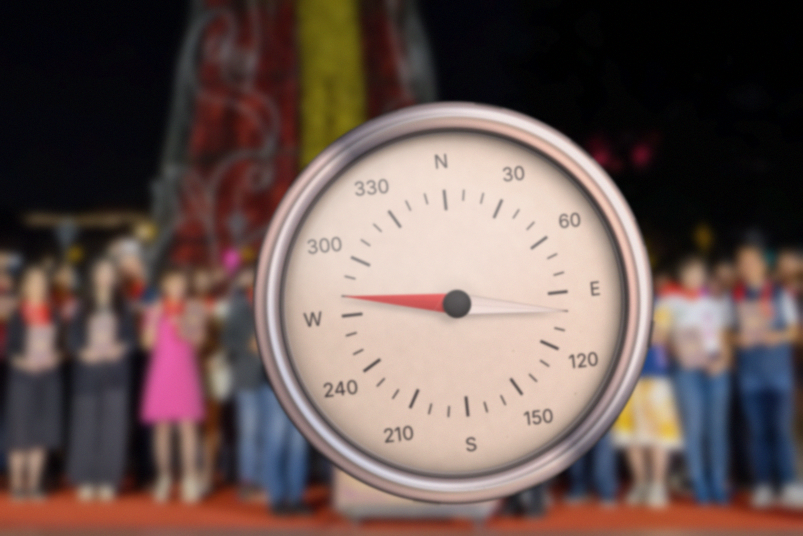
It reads 280 °
